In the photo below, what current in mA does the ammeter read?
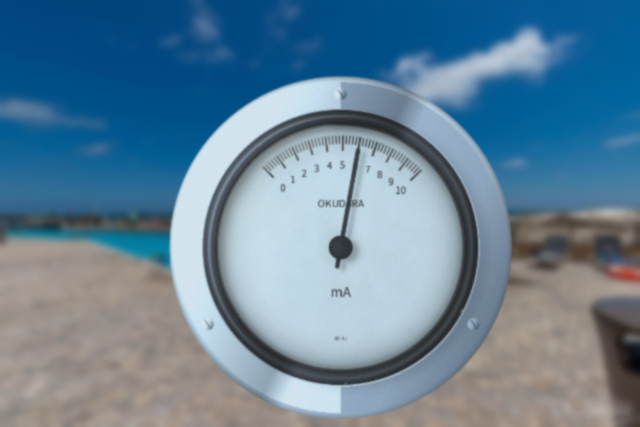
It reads 6 mA
